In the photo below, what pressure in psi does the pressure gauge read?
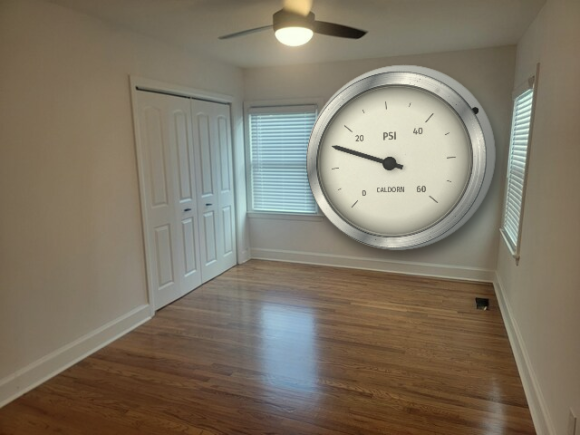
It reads 15 psi
